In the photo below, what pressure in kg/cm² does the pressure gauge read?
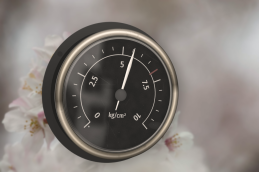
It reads 5.5 kg/cm²
